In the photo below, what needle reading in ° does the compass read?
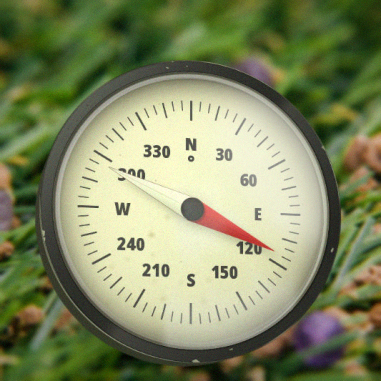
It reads 115 °
